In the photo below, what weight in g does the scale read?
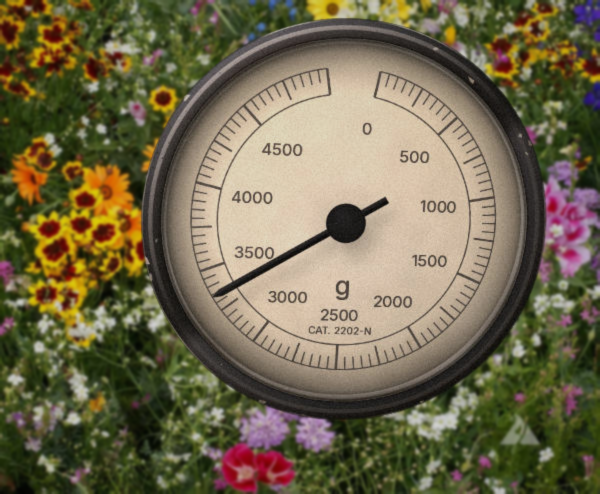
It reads 3350 g
